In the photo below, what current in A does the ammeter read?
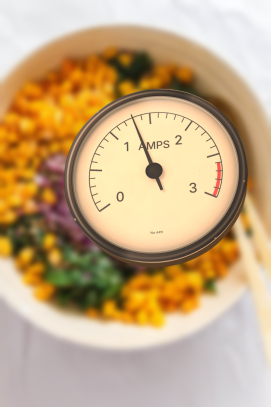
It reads 1.3 A
